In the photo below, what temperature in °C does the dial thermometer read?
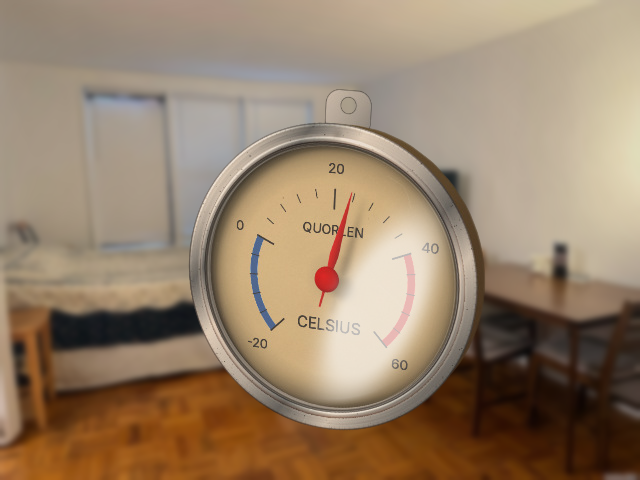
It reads 24 °C
